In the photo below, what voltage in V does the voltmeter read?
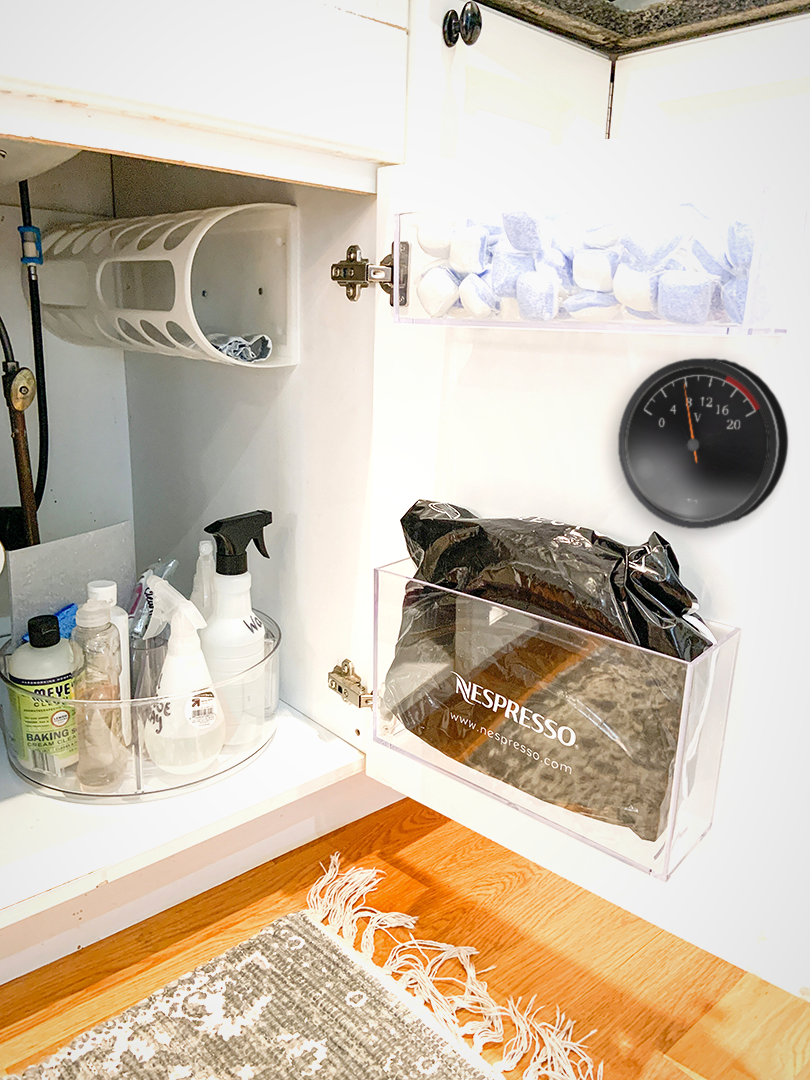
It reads 8 V
